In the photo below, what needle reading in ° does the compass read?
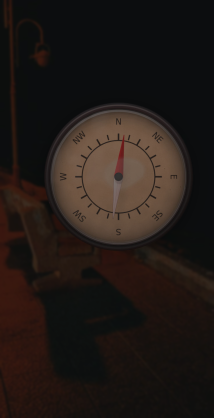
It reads 7.5 °
